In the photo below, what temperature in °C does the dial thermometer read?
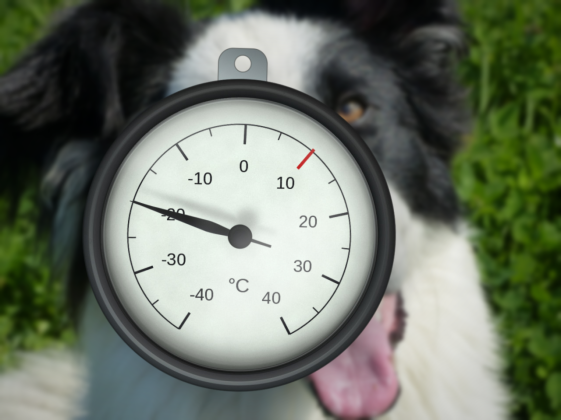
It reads -20 °C
